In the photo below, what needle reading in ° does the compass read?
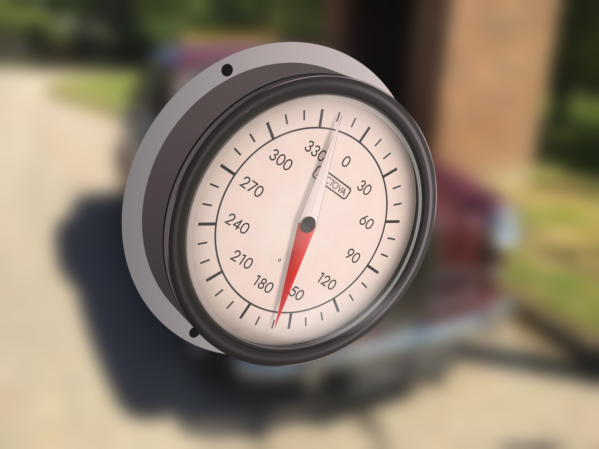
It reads 160 °
